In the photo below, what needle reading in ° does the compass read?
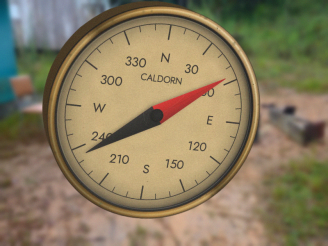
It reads 55 °
